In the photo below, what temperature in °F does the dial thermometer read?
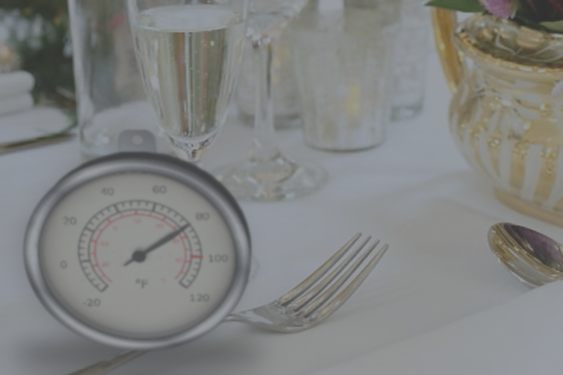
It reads 80 °F
